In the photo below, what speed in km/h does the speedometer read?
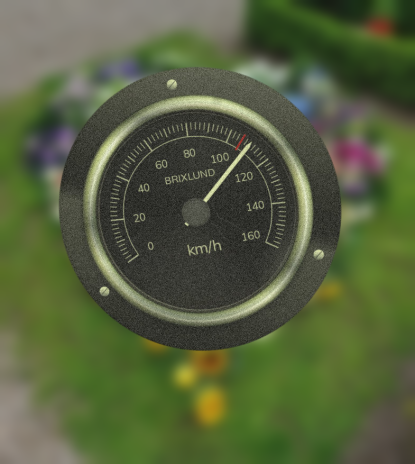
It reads 110 km/h
